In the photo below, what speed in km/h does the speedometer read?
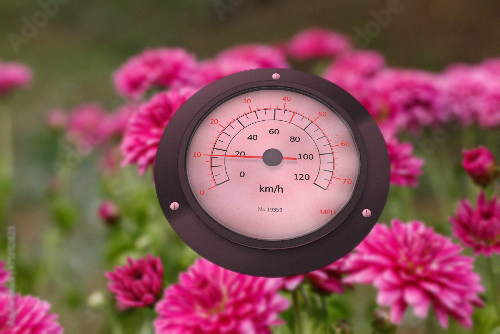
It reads 15 km/h
